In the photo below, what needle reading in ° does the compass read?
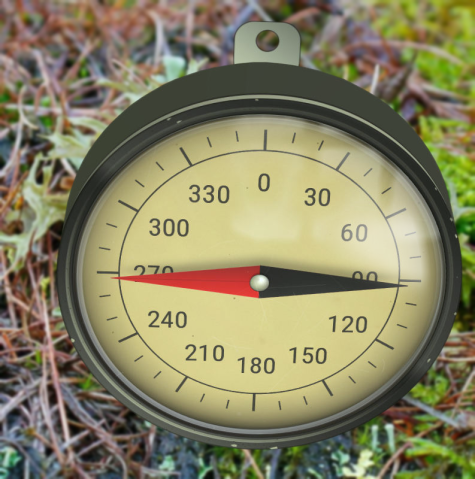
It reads 270 °
